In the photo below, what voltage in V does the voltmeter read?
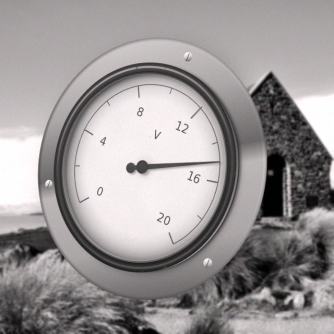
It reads 15 V
